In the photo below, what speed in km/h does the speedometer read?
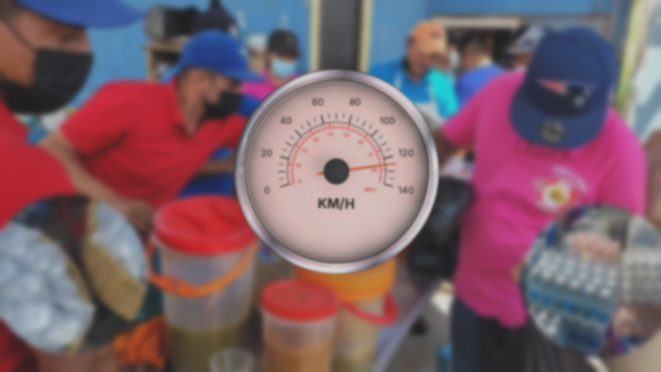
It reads 125 km/h
